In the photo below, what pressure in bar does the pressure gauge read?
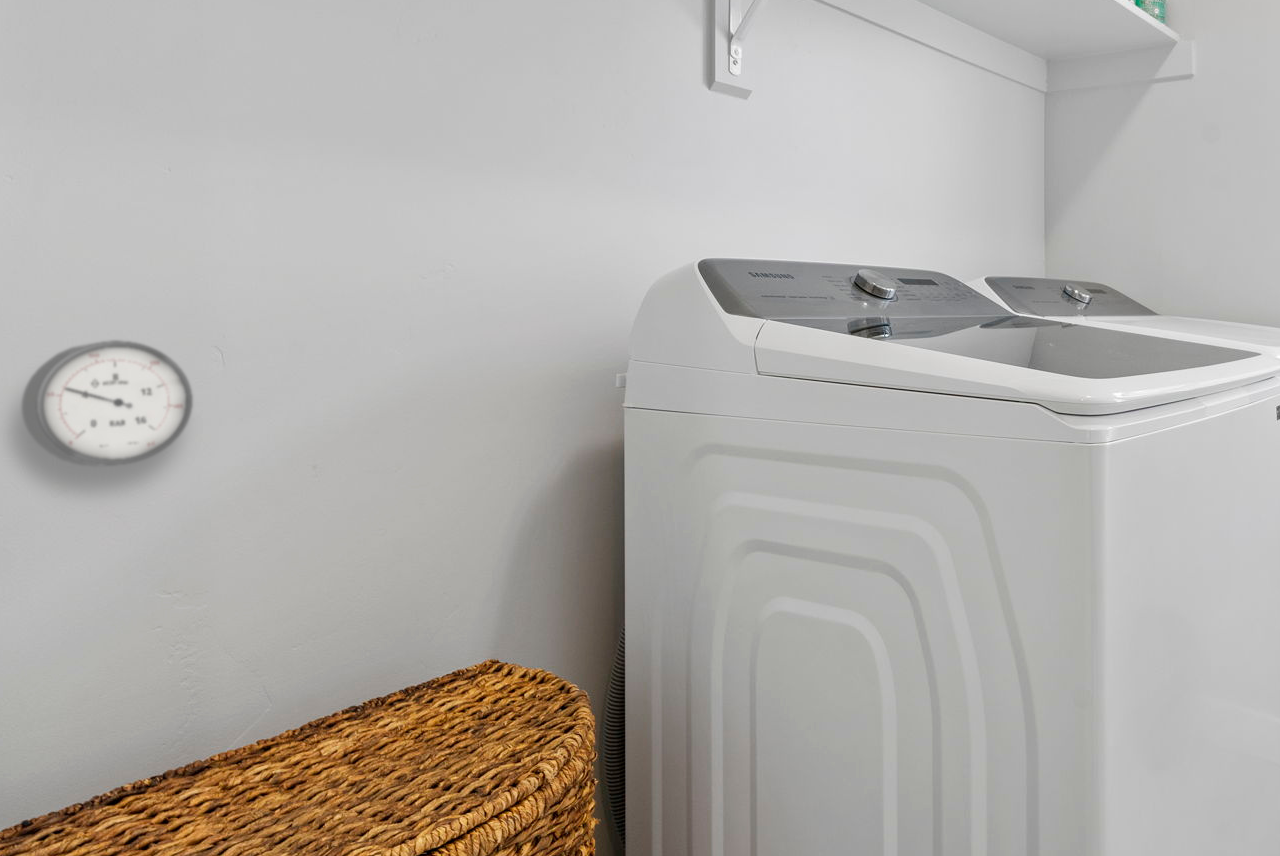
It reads 4 bar
